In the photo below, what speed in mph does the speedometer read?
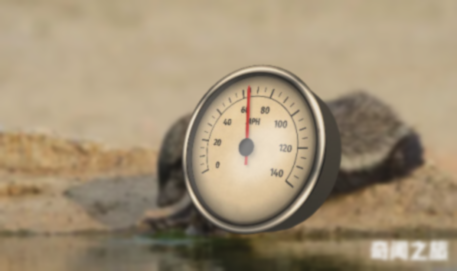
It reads 65 mph
